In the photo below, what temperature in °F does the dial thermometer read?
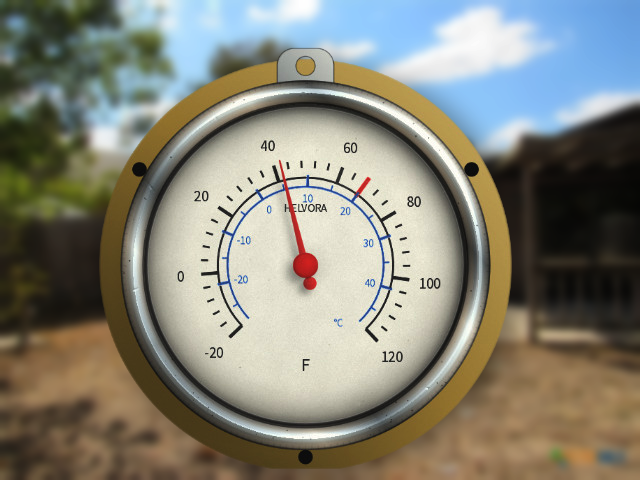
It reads 42 °F
